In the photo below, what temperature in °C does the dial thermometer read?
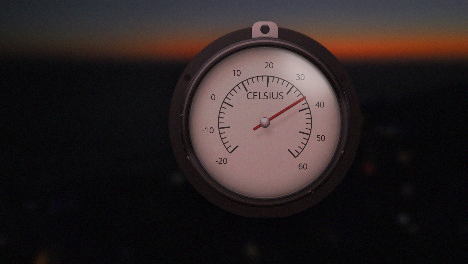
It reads 36 °C
